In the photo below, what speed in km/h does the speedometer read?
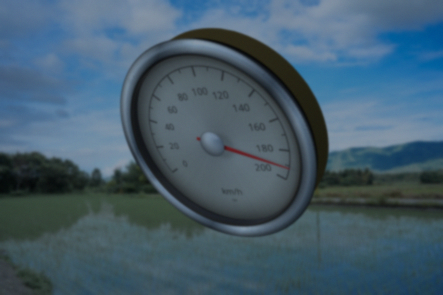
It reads 190 km/h
